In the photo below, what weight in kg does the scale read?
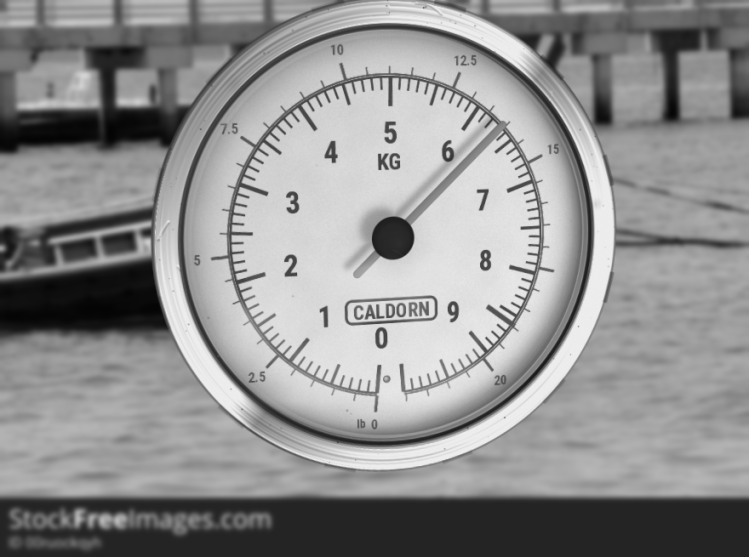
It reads 6.3 kg
